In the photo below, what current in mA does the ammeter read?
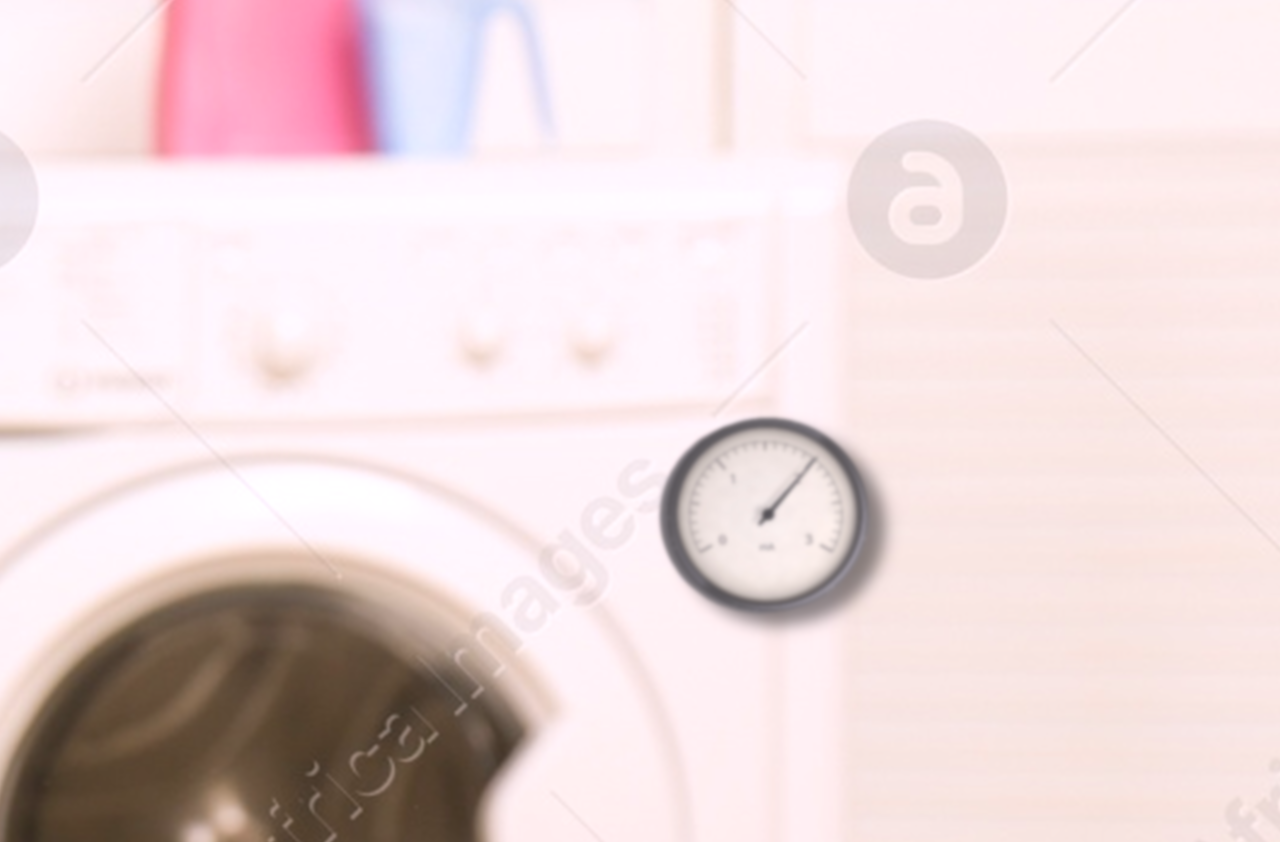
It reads 2 mA
